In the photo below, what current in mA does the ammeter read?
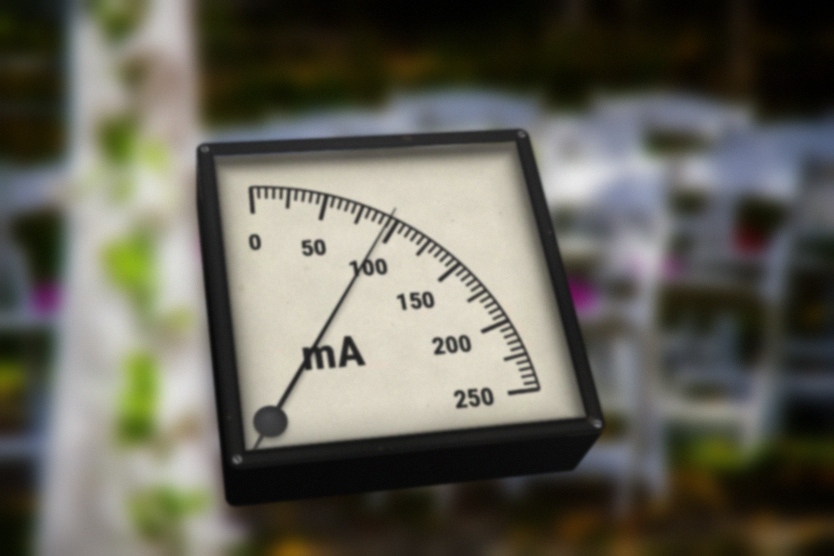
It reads 95 mA
